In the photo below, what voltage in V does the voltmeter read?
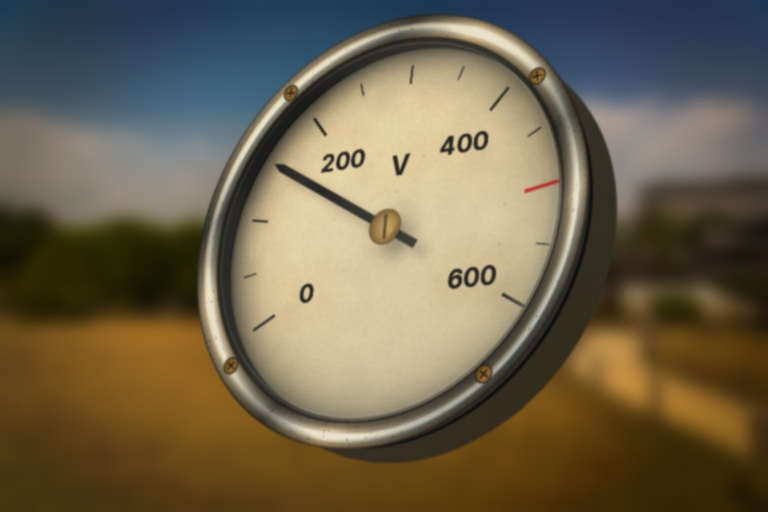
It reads 150 V
